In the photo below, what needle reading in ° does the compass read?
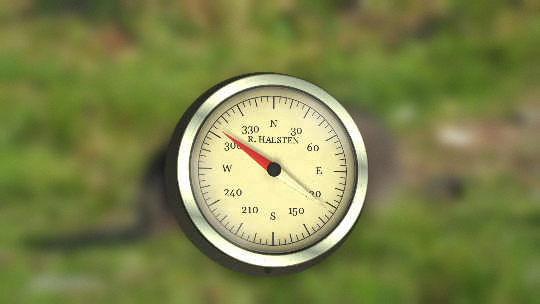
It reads 305 °
